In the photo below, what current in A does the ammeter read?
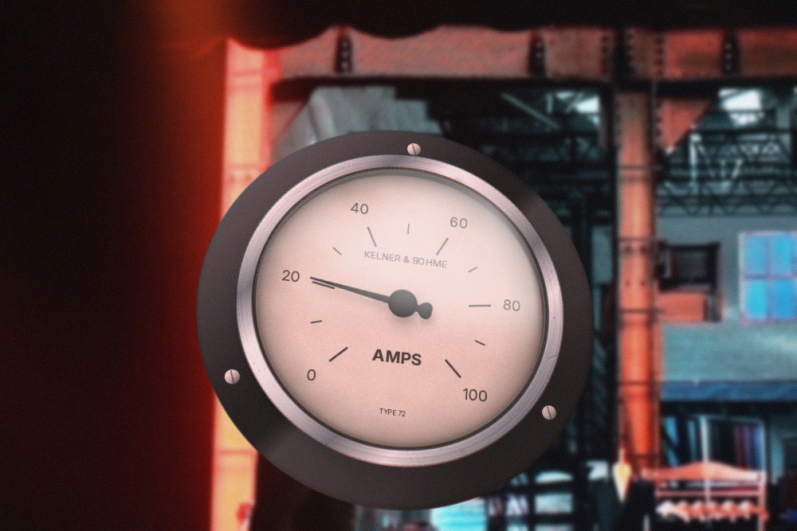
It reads 20 A
